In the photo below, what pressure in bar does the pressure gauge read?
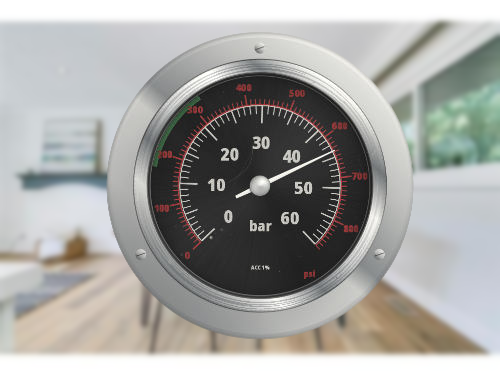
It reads 44 bar
